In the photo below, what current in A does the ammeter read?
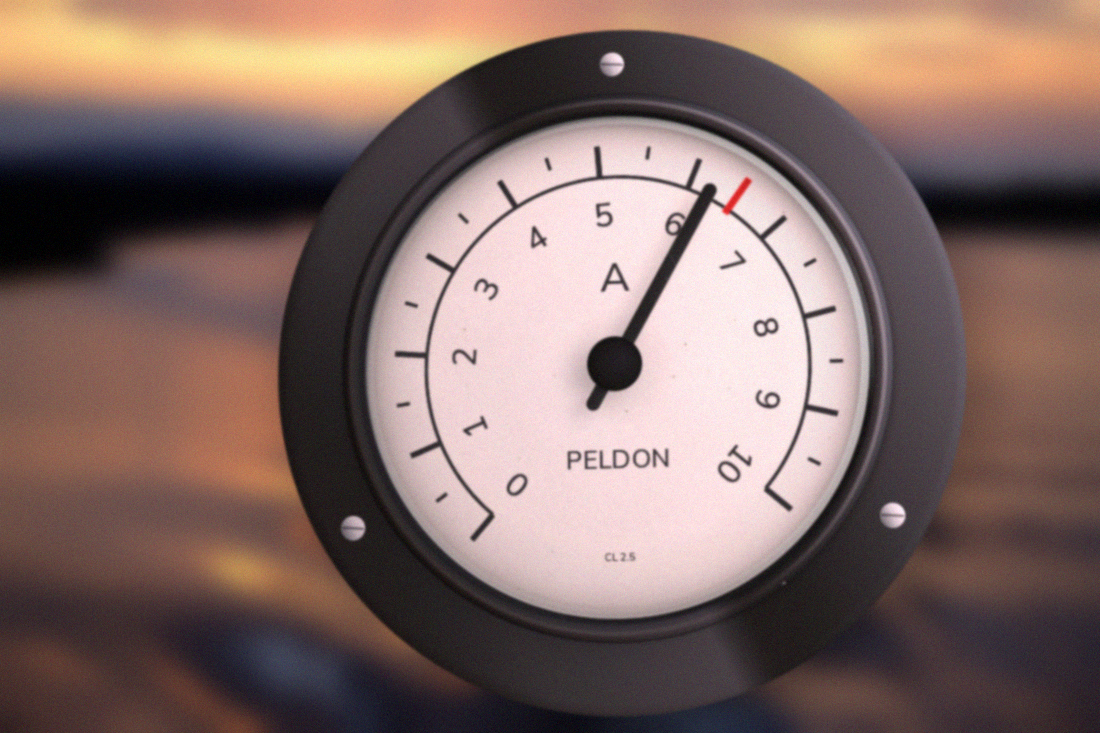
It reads 6.25 A
